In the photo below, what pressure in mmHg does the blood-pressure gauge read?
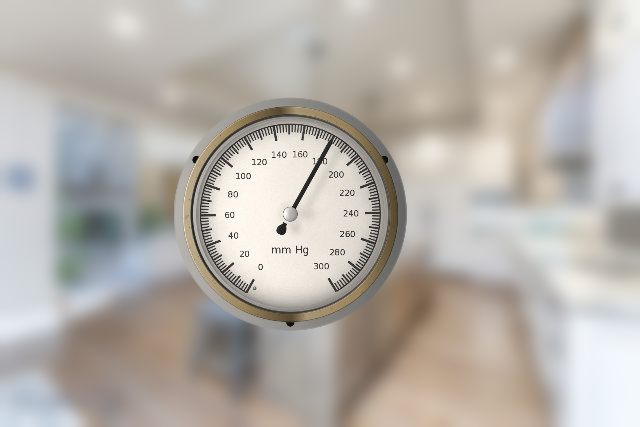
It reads 180 mmHg
